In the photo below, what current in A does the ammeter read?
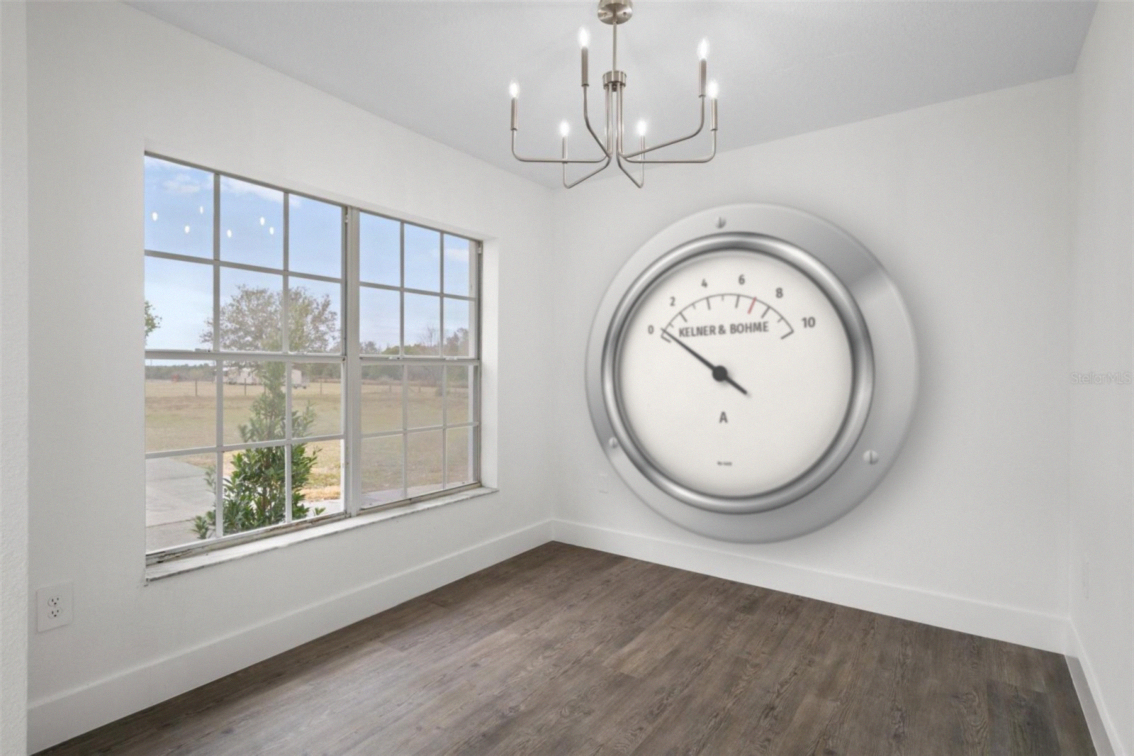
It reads 0.5 A
